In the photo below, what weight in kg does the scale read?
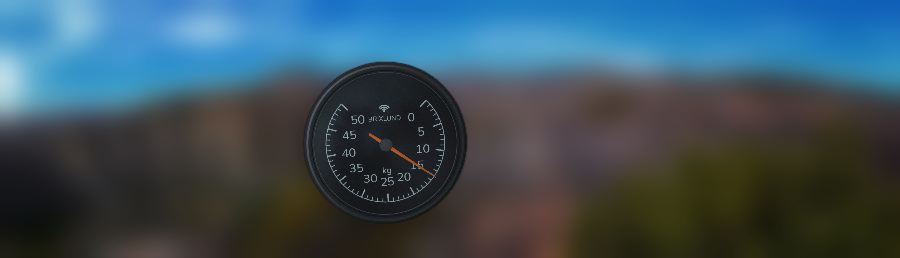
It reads 15 kg
